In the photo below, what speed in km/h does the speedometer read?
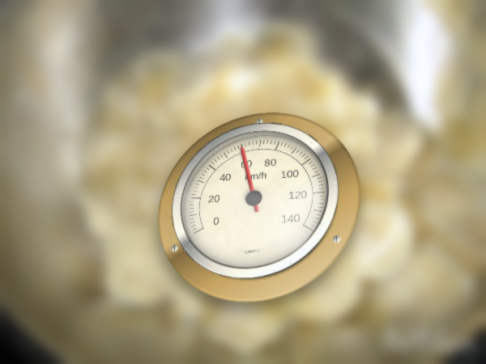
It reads 60 km/h
